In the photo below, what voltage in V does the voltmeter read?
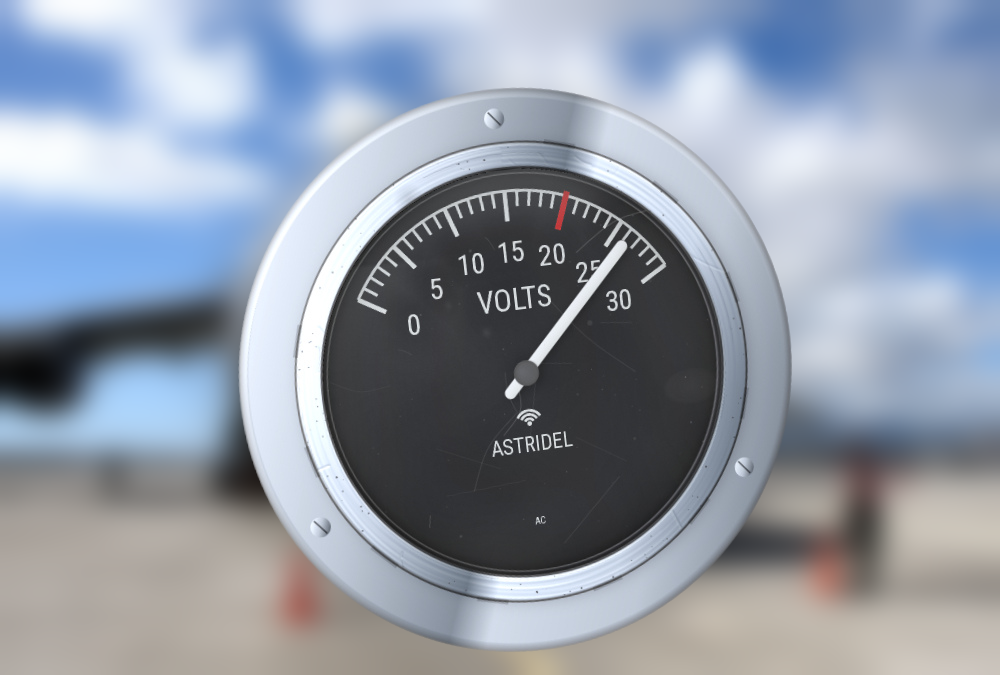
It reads 26 V
